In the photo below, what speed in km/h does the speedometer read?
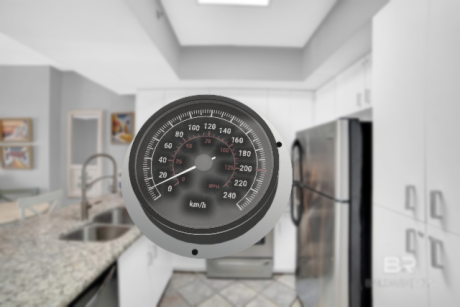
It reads 10 km/h
